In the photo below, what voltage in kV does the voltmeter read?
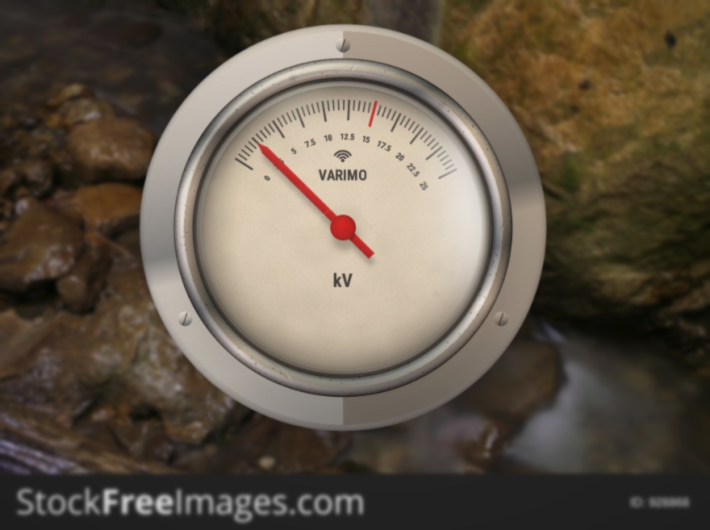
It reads 2.5 kV
